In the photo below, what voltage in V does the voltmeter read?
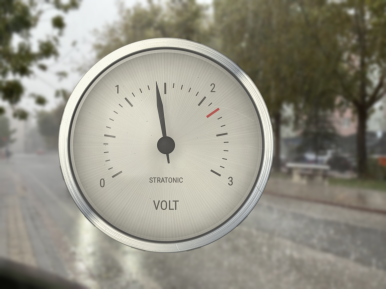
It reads 1.4 V
